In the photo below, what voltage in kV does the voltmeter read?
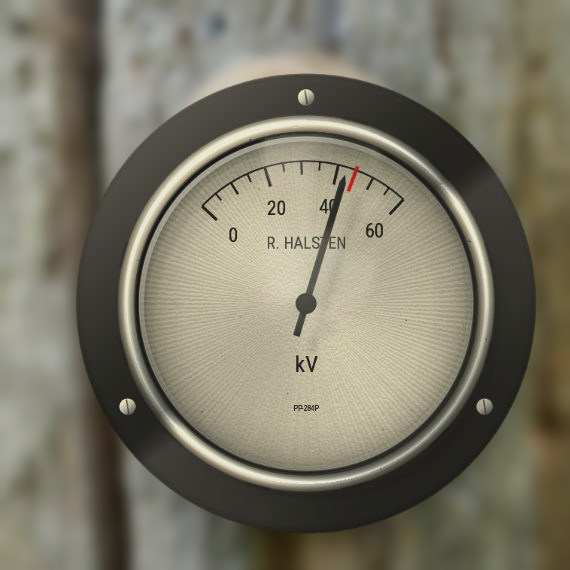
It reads 42.5 kV
